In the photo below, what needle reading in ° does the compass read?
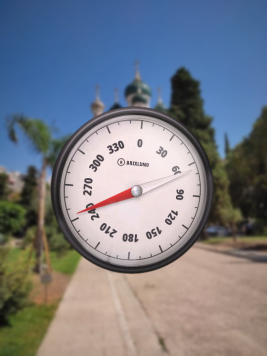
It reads 245 °
